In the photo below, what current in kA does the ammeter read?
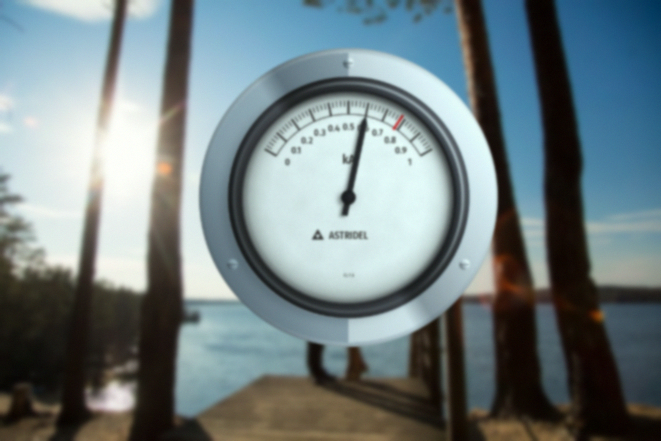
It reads 0.6 kA
